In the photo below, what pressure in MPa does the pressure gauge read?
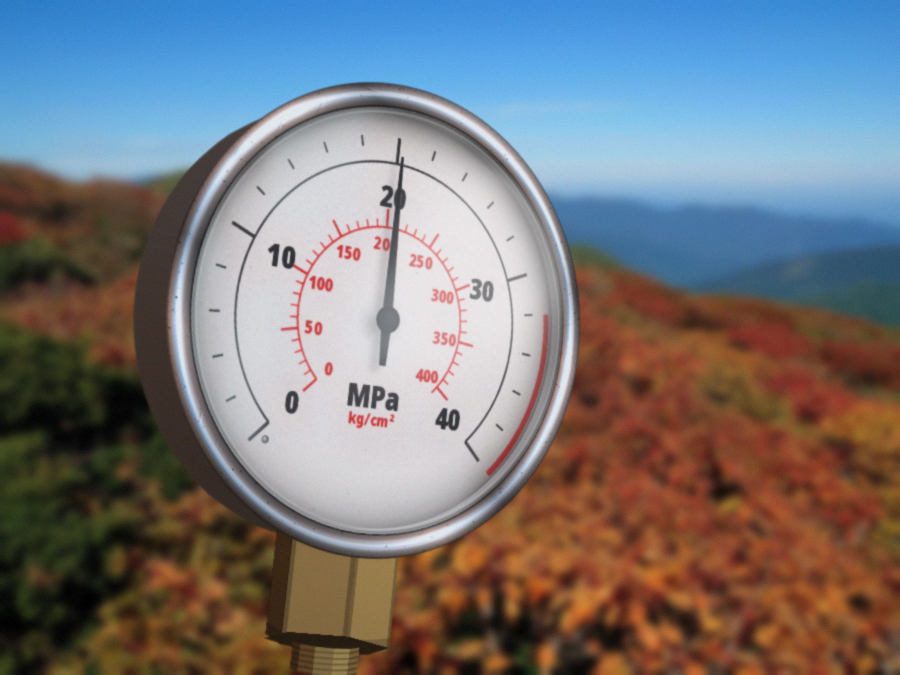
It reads 20 MPa
